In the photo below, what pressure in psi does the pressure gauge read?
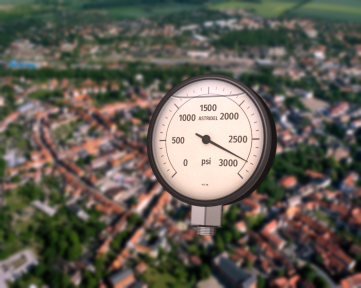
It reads 2800 psi
